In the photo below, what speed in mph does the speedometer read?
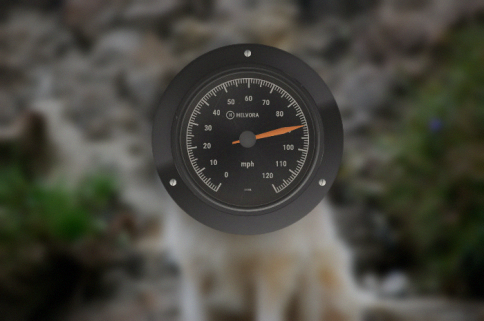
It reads 90 mph
